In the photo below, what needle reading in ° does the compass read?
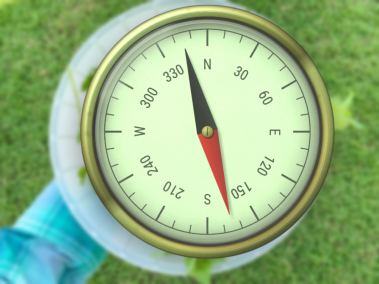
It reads 165 °
